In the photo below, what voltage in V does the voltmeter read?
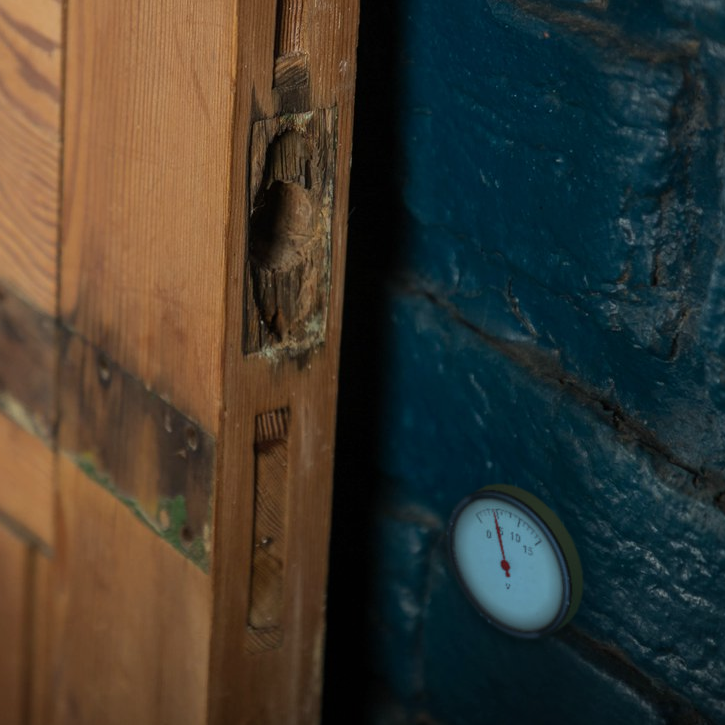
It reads 5 V
